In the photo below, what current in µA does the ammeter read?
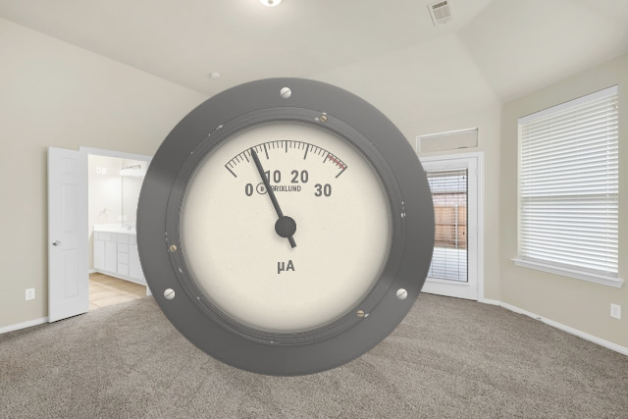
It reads 7 µA
